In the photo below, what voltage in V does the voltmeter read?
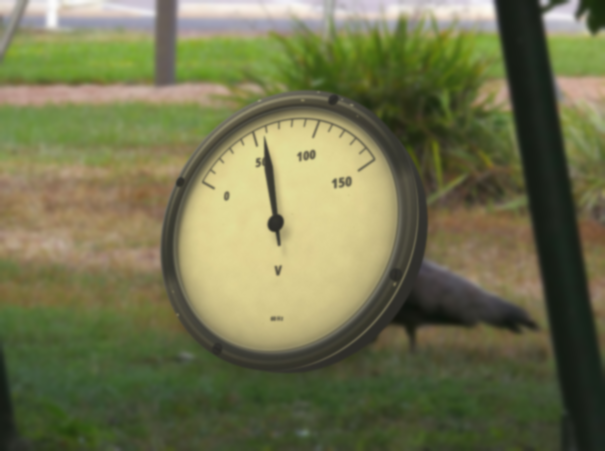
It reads 60 V
